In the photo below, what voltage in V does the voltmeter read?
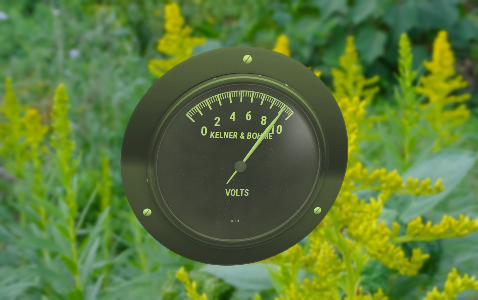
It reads 9 V
